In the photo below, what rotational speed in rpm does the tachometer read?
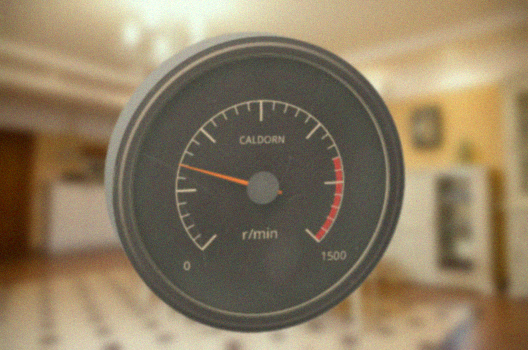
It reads 350 rpm
